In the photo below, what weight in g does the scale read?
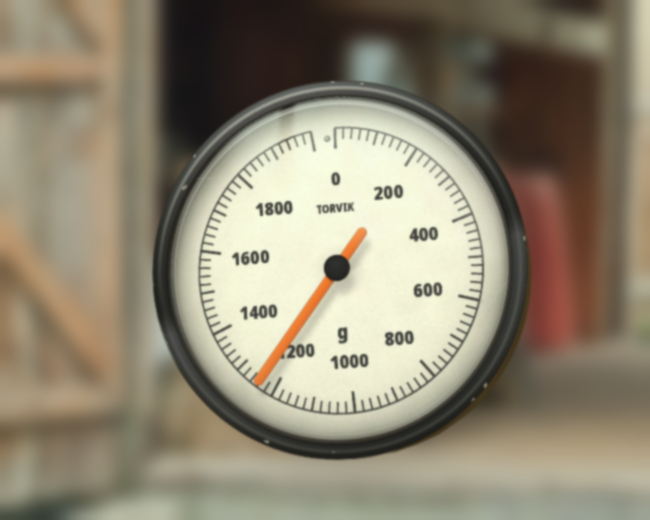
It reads 1240 g
